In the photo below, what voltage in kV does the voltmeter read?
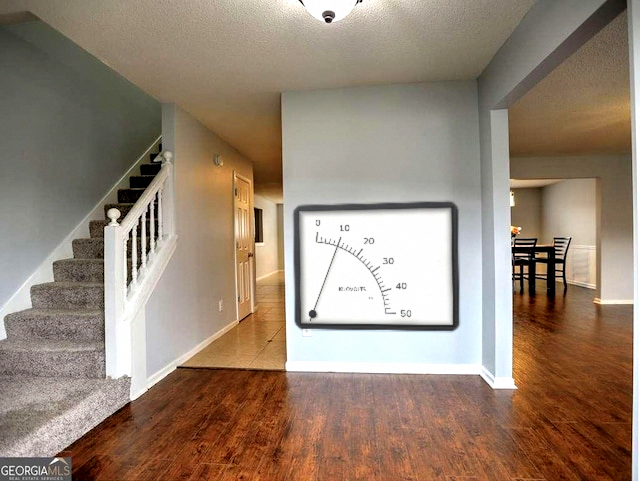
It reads 10 kV
